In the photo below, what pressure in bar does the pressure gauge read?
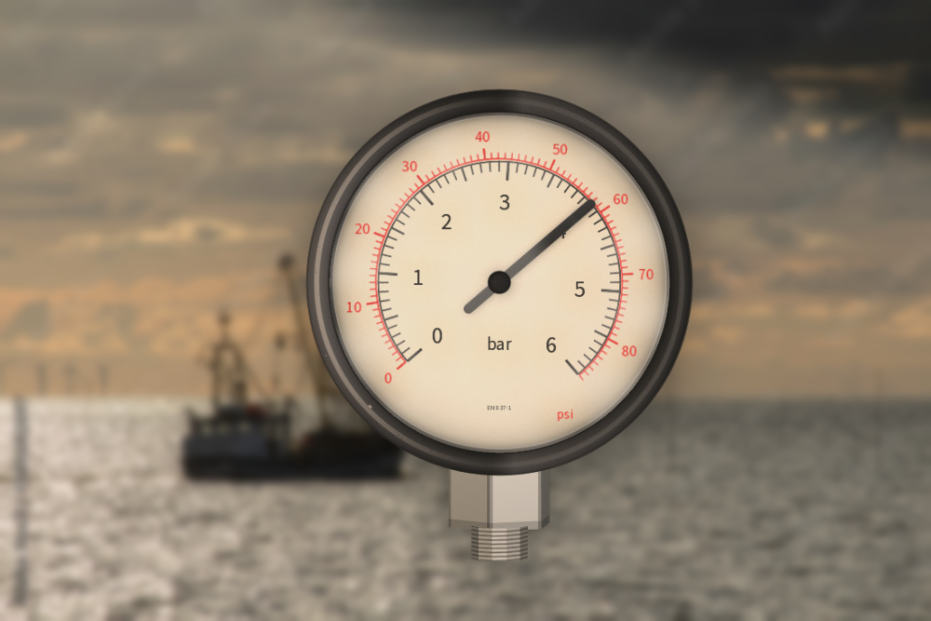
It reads 4 bar
